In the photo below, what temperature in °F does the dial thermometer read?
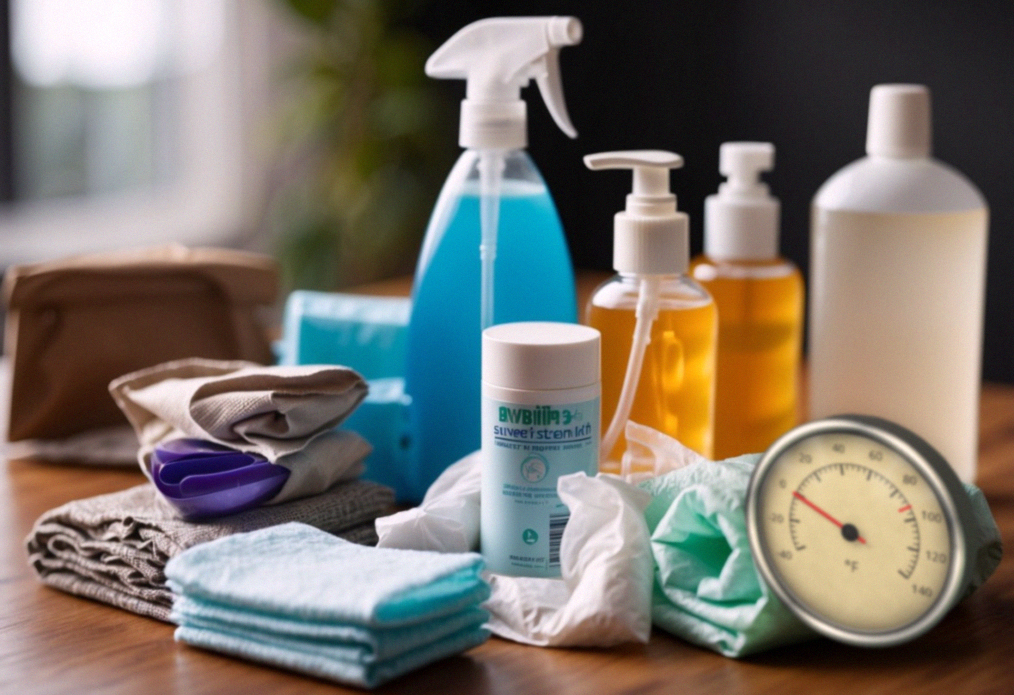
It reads 0 °F
